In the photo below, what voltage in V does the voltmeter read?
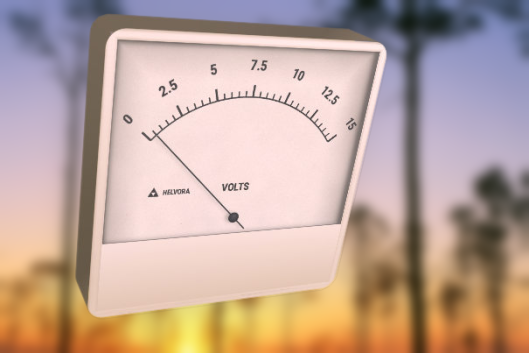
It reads 0.5 V
